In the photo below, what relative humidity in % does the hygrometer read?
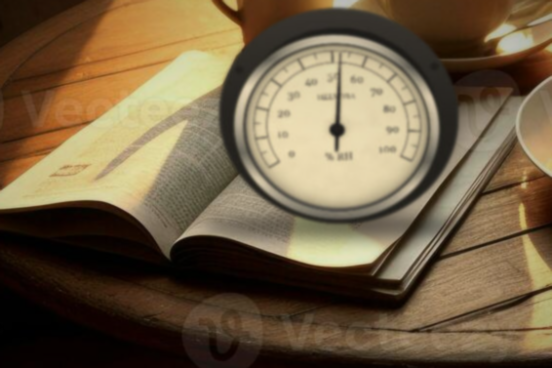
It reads 52.5 %
